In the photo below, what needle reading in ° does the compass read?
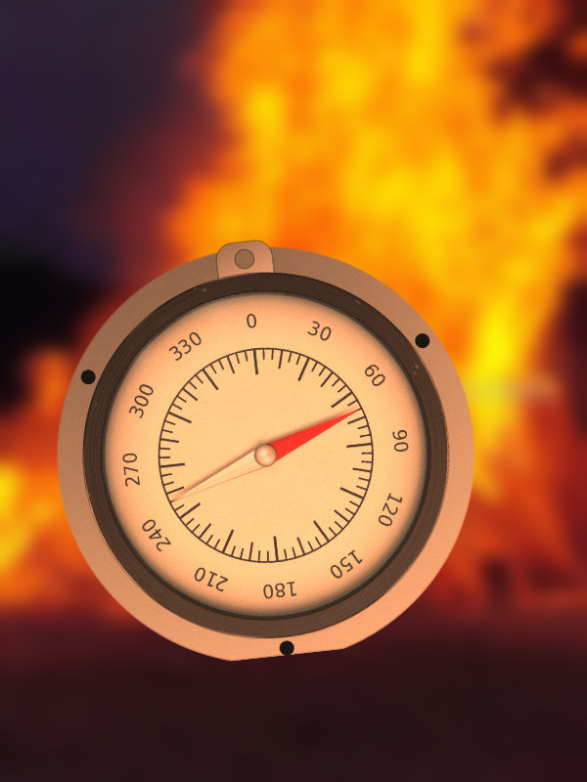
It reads 70 °
